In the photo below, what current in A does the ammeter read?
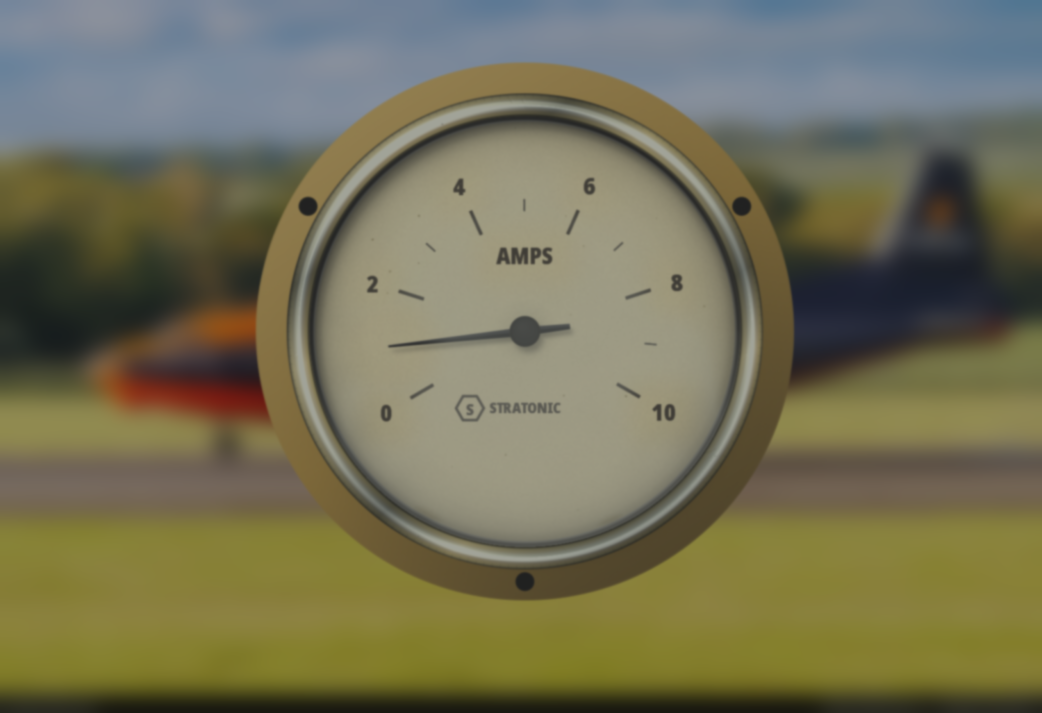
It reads 1 A
